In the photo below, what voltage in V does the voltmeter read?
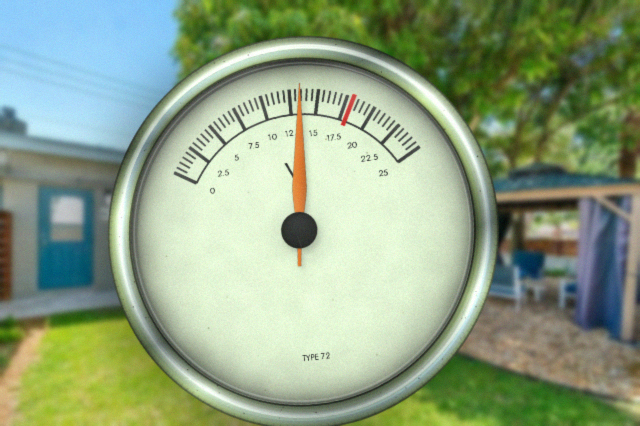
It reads 13.5 V
